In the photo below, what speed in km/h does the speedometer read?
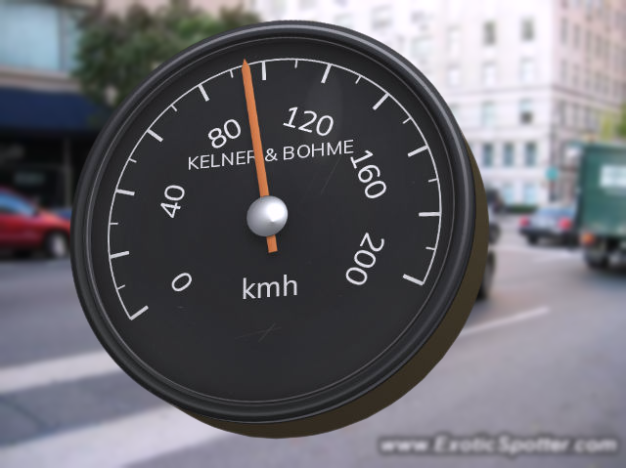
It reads 95 km/h
